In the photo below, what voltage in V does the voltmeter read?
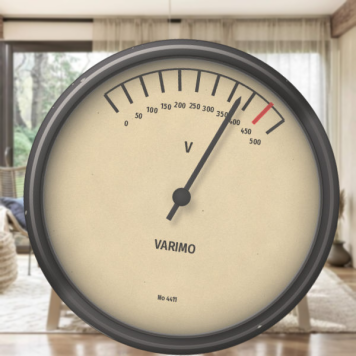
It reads 375 V
